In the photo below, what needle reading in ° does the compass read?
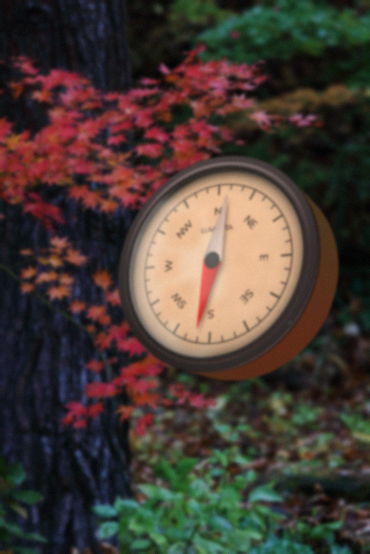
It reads 190 °
